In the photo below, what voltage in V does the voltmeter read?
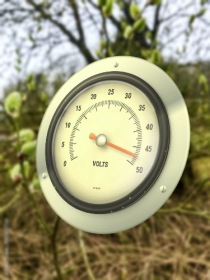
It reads 47.5 V
